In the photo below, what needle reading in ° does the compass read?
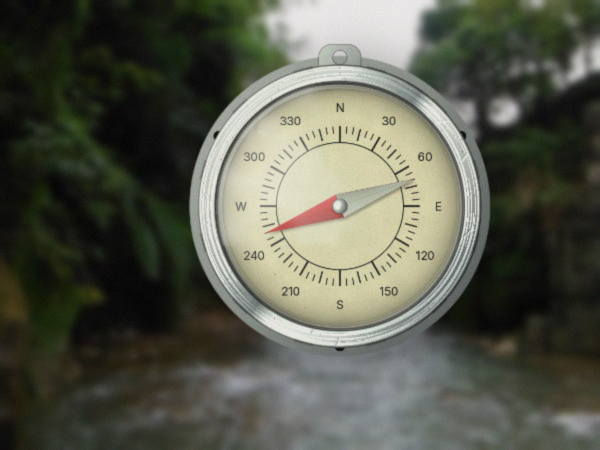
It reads 250 °
